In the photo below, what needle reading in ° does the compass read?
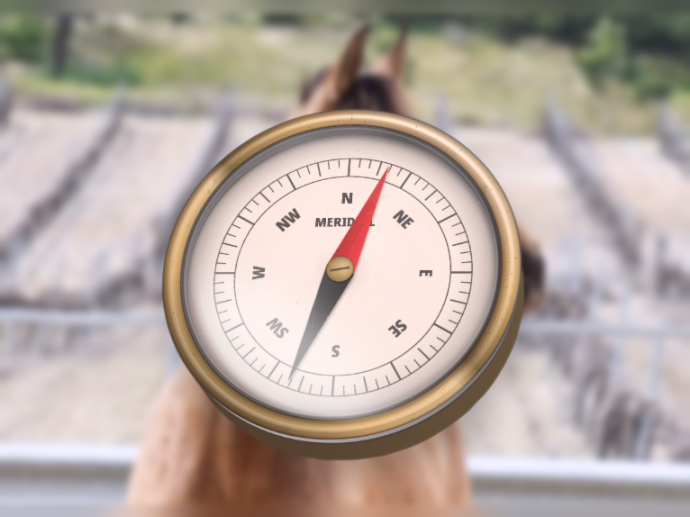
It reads 20 °
